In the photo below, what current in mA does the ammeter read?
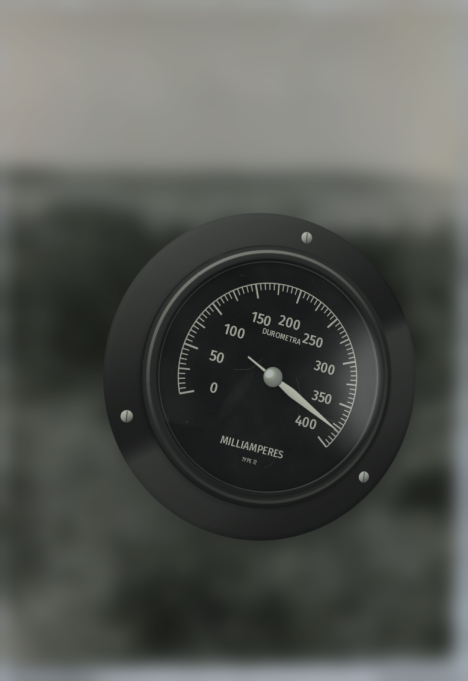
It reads 380 mA
